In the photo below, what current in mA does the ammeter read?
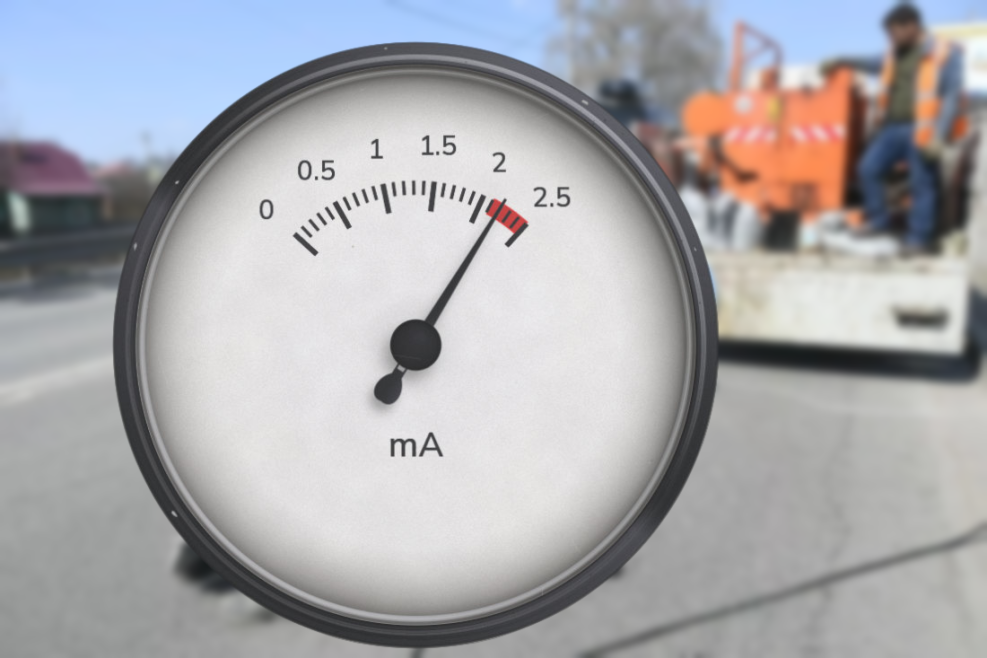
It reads 2.2 mA
